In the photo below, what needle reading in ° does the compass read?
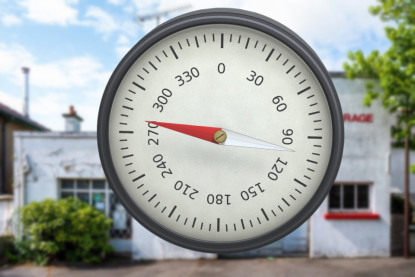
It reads 280 °
